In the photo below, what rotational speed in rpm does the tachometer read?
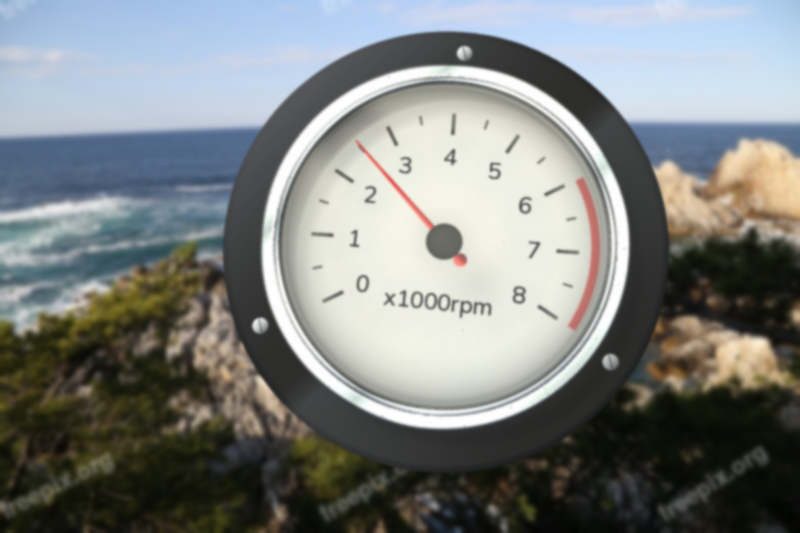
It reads 2500 rpm
